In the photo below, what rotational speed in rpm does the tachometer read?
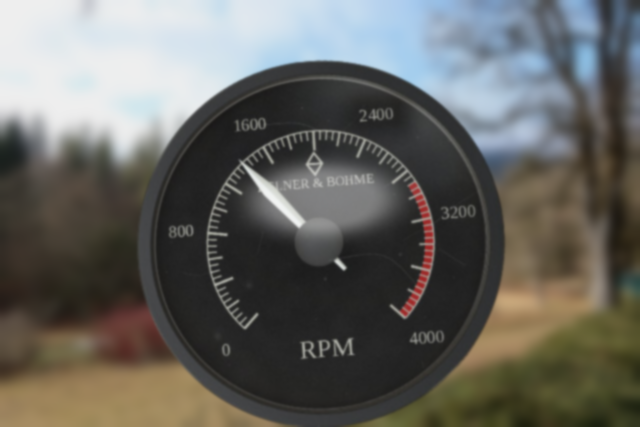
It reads 1400 rpm
